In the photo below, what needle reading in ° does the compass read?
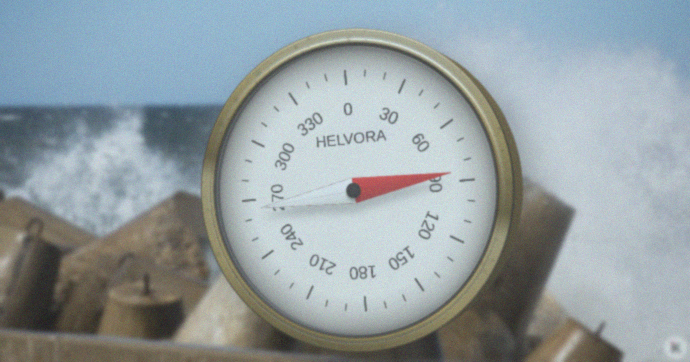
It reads 85 °
